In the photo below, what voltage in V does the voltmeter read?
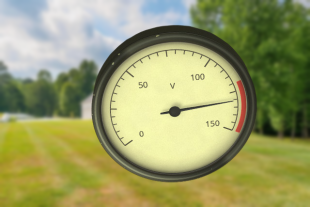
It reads 130 V
